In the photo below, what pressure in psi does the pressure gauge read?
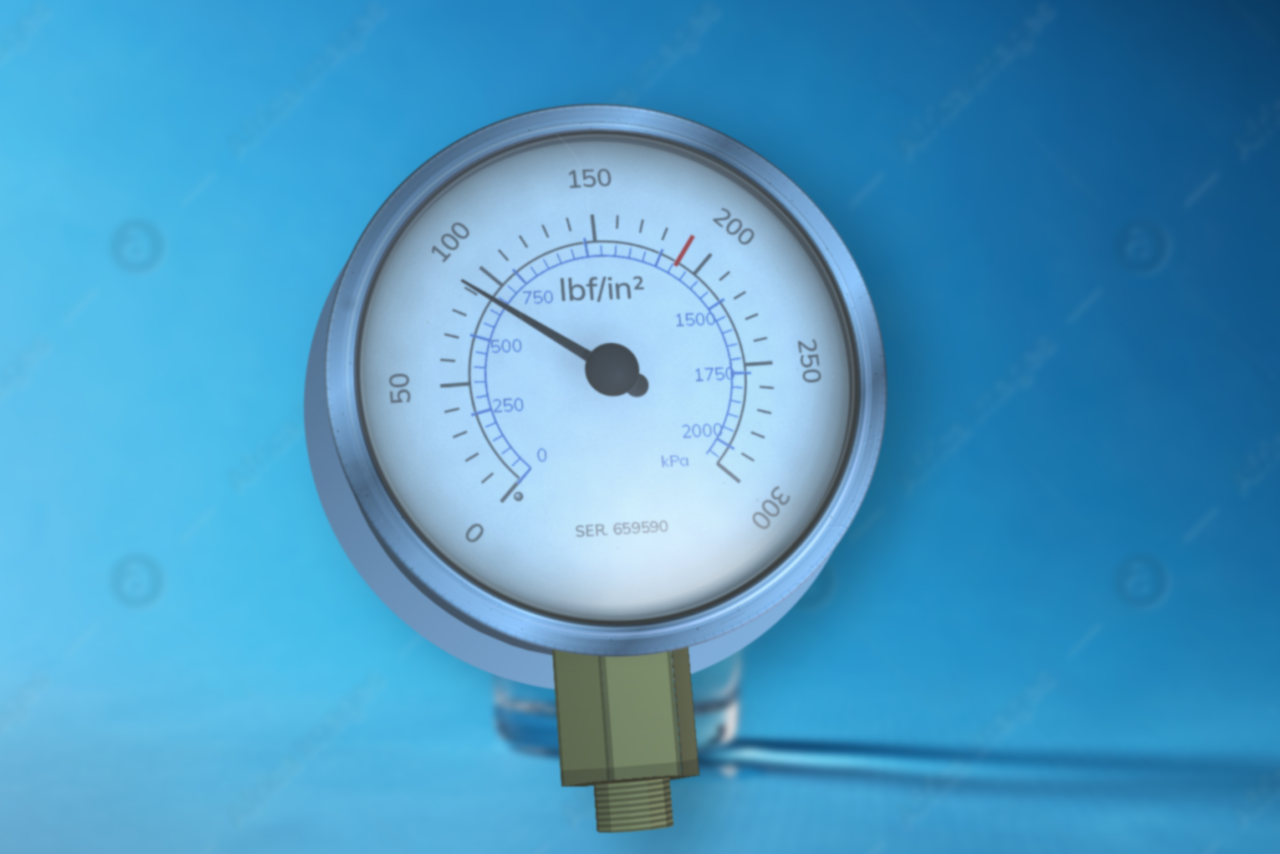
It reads 90 psi
